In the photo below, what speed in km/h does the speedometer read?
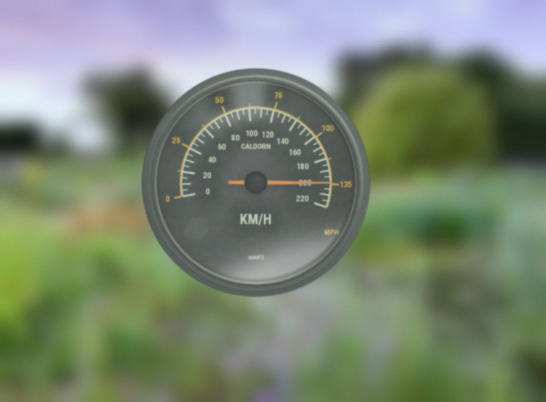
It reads 200 km/h
